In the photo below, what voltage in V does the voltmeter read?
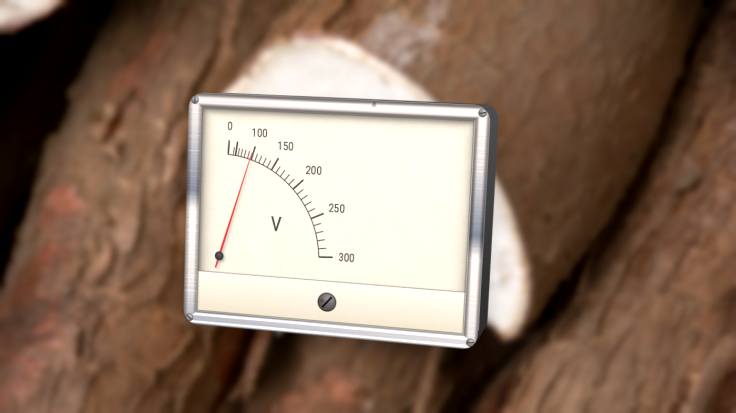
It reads 100 V
